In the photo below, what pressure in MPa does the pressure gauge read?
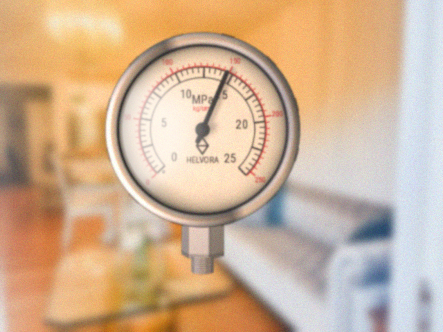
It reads 14.5 MPa
